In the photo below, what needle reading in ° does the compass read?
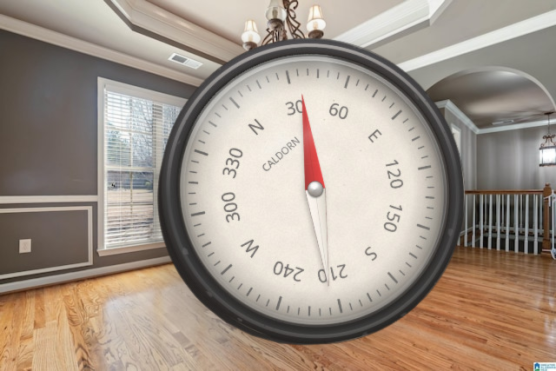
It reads 35 °
